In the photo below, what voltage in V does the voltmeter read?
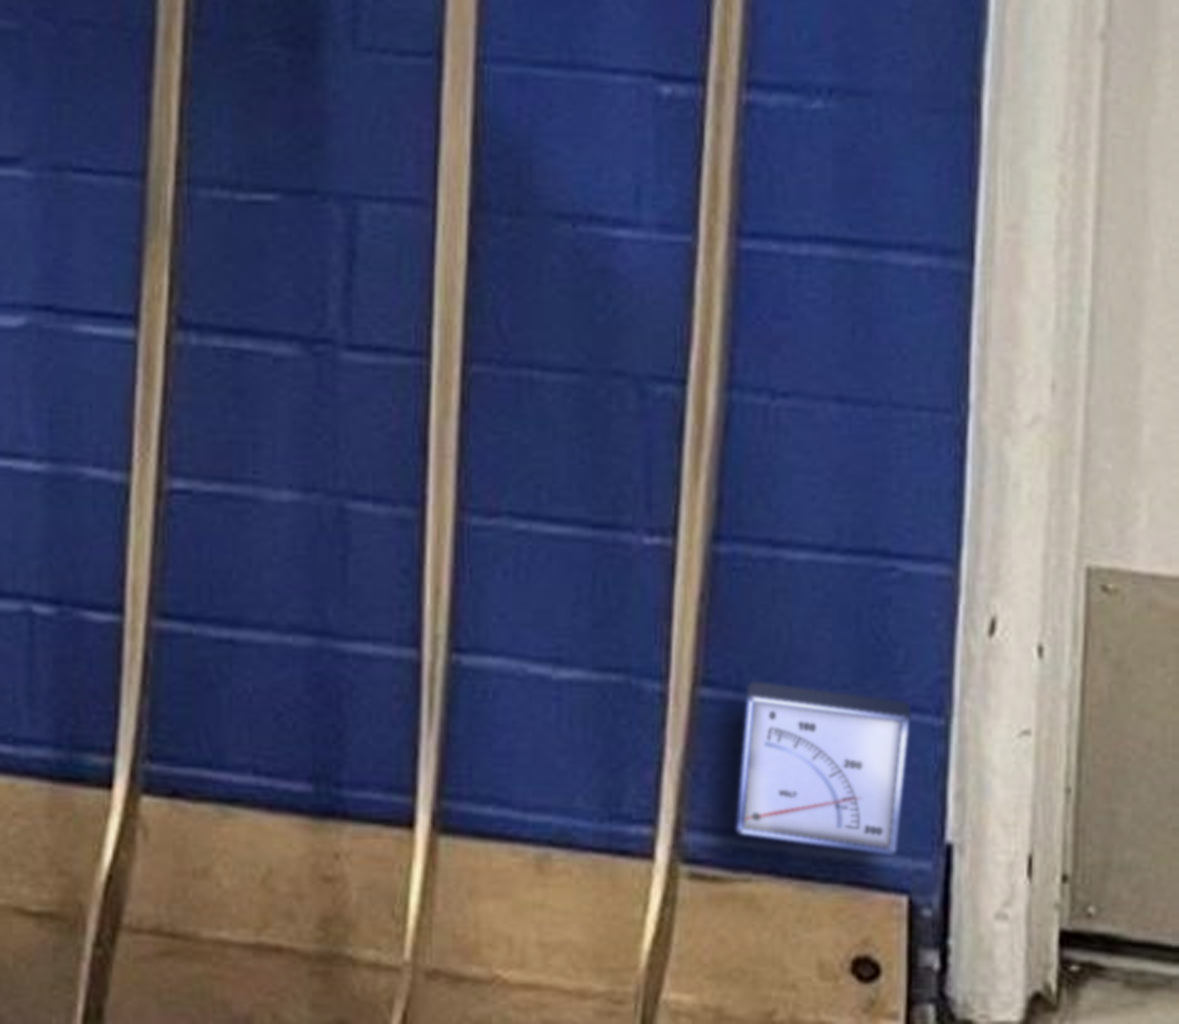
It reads 250 V
